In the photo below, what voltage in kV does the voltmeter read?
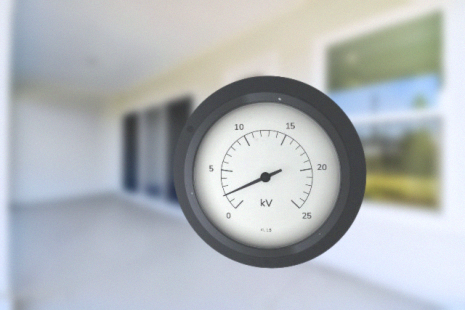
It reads 2 kV
